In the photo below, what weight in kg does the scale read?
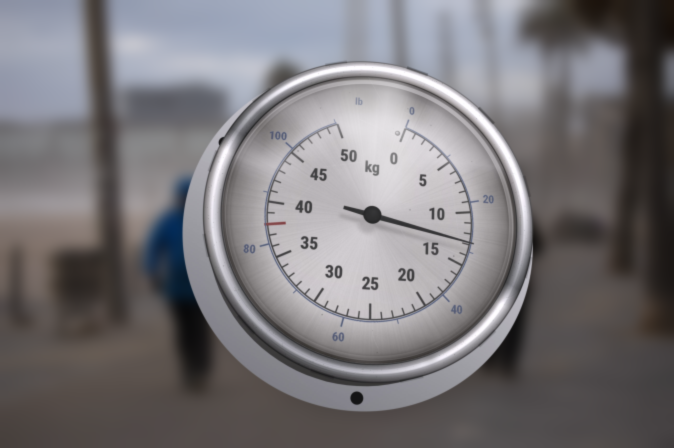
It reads 13 kg
